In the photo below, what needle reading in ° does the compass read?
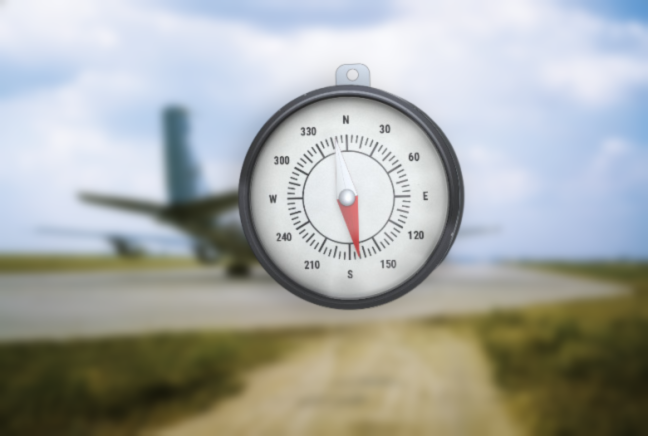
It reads 170 °
